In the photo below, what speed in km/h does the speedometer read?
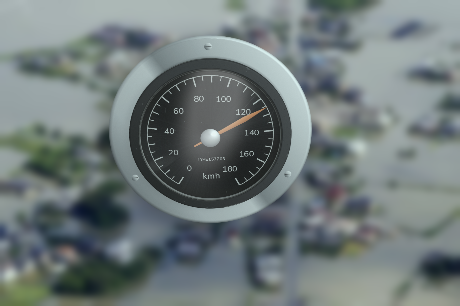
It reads 125 km/h
